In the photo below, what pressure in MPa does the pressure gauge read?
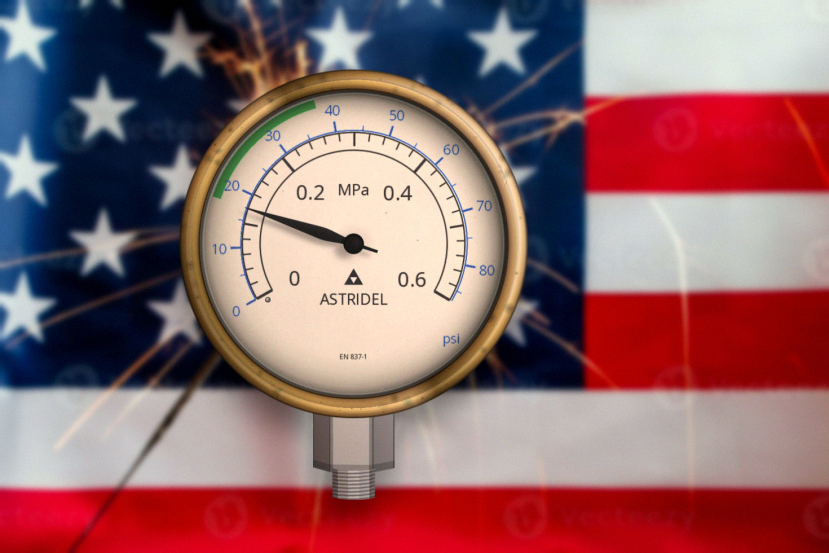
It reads 0.12 MPa
